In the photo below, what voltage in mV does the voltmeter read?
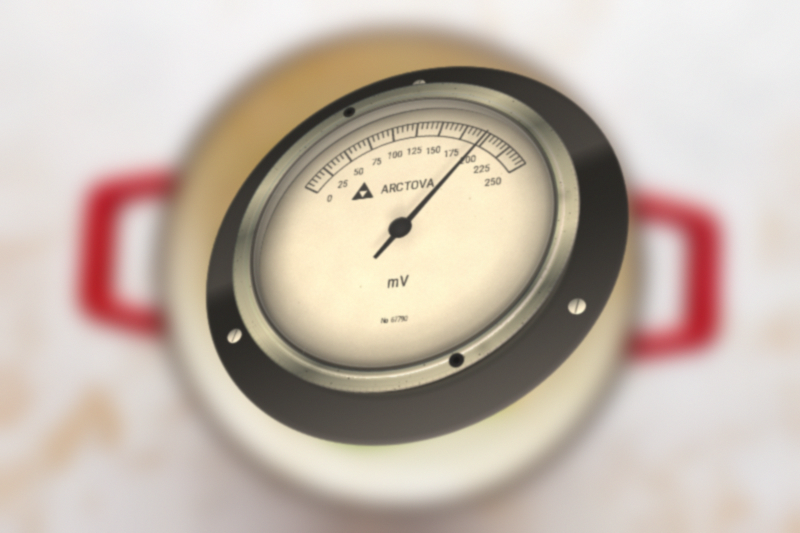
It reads 200 mV
